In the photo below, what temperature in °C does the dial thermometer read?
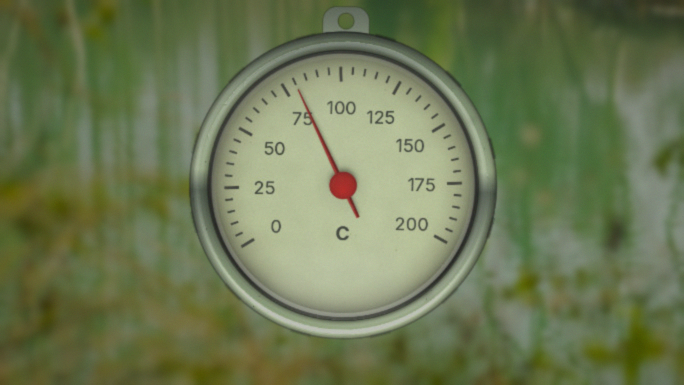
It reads 80 °C
